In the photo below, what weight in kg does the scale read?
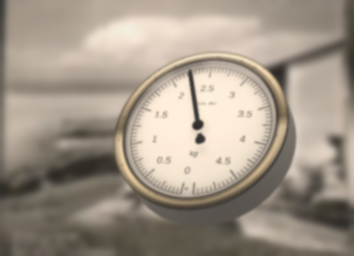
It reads 2.25 kg
